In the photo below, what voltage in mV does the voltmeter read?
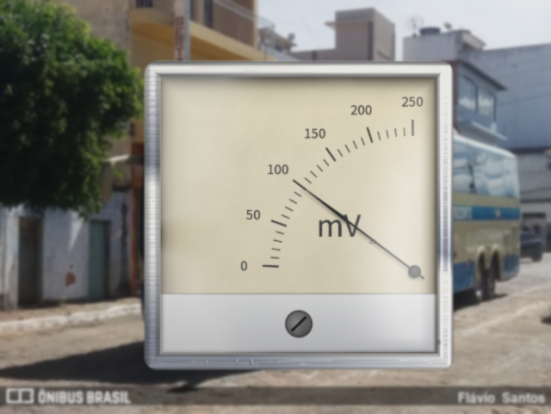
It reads 100 mV
